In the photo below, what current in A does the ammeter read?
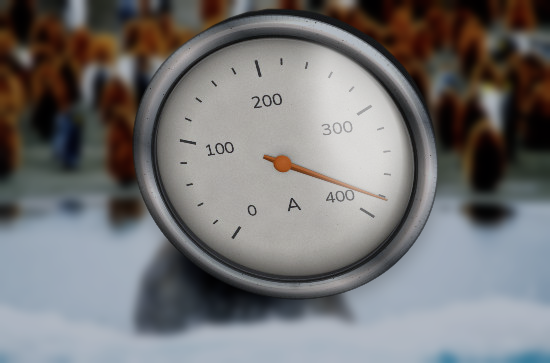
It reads 380 A
